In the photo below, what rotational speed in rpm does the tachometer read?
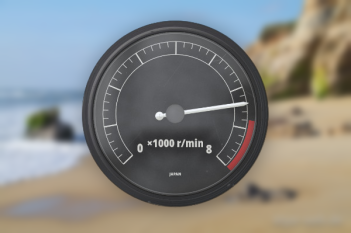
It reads 6400 rpm
